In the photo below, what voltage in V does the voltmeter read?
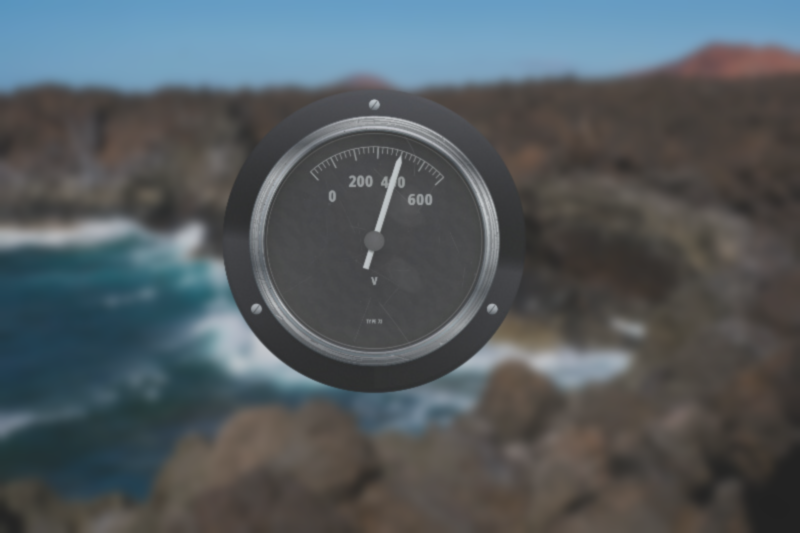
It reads 400 V
